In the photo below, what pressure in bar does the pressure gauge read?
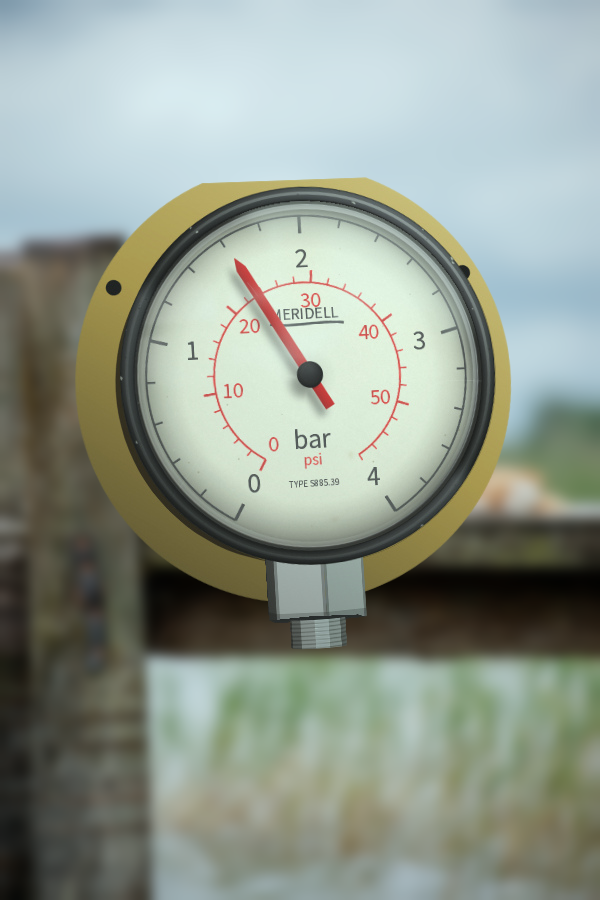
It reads 1.6 bar
